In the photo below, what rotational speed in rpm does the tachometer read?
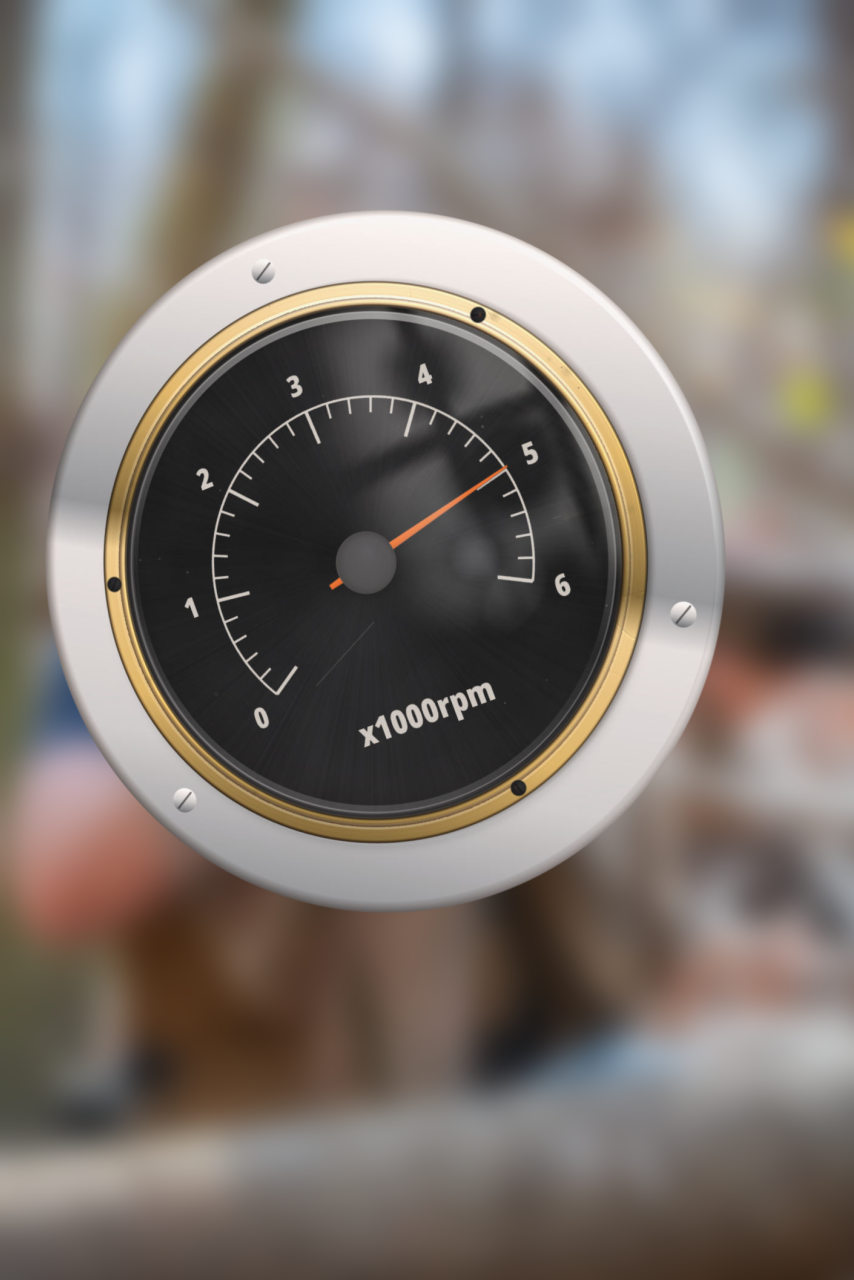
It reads 5000 rpm
